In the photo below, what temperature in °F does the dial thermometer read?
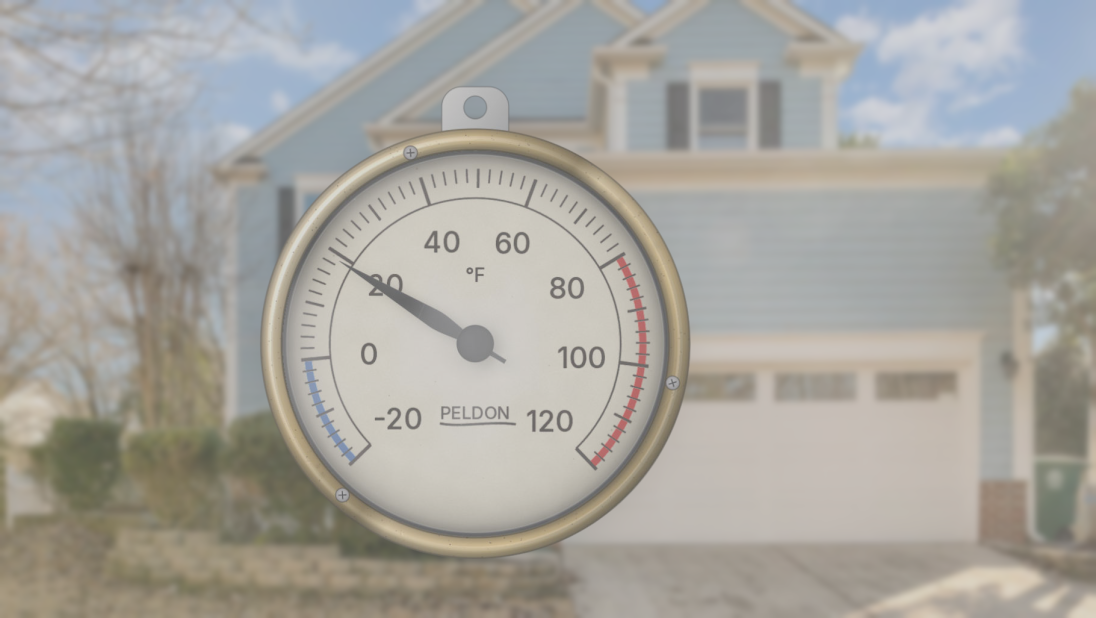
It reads 19 °F
